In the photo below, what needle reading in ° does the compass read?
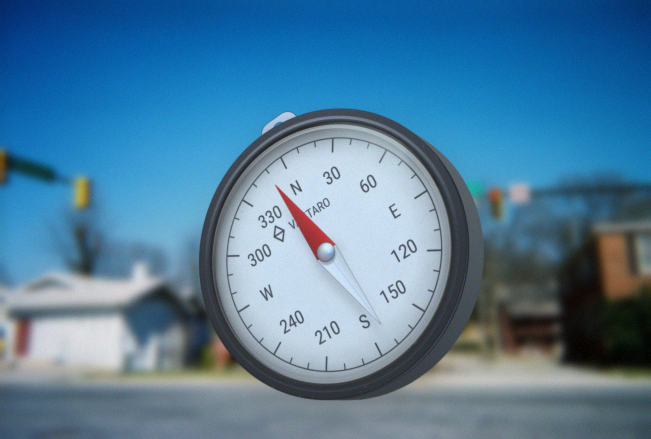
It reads 350 °
